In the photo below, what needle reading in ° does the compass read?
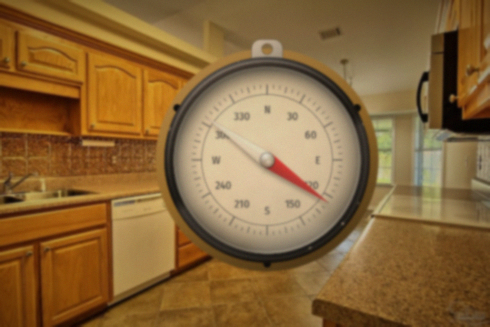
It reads 125 °
